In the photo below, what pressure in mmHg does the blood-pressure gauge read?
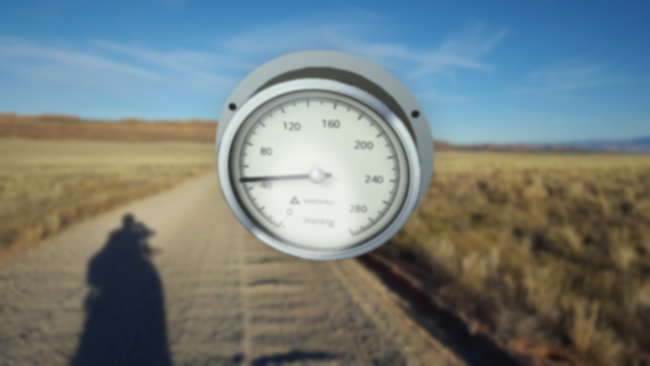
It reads 50 mmHg
